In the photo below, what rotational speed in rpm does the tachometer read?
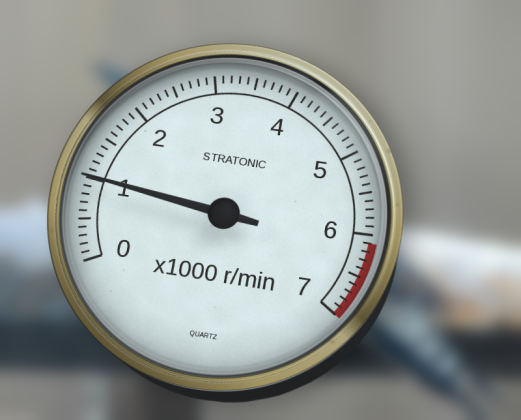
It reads 1000 rpm
